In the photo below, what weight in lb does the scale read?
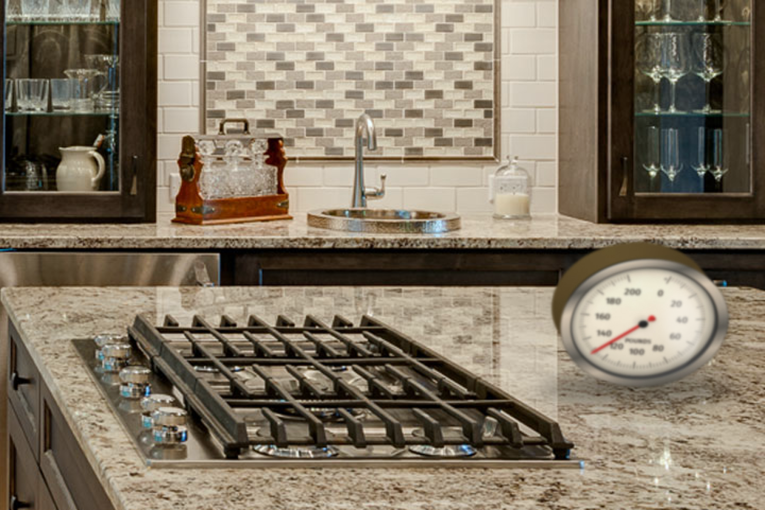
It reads 130 lb
